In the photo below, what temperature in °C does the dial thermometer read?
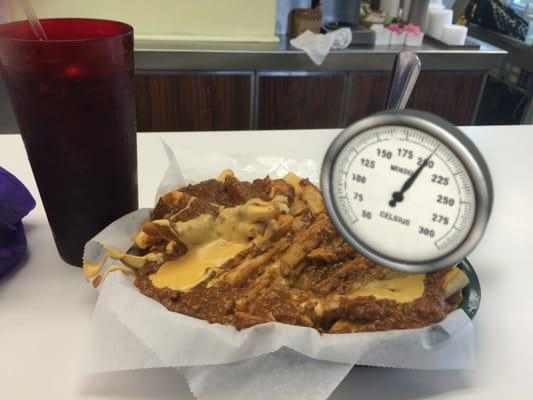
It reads 200 °C
